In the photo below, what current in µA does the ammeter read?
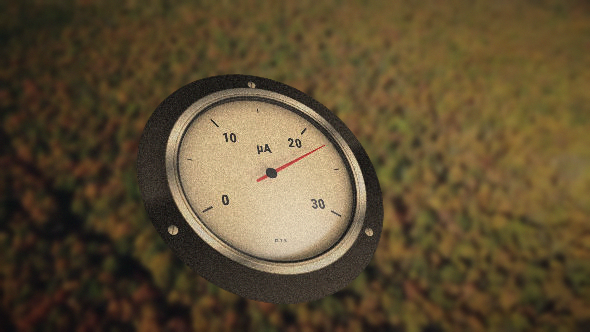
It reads 22.5 µA
